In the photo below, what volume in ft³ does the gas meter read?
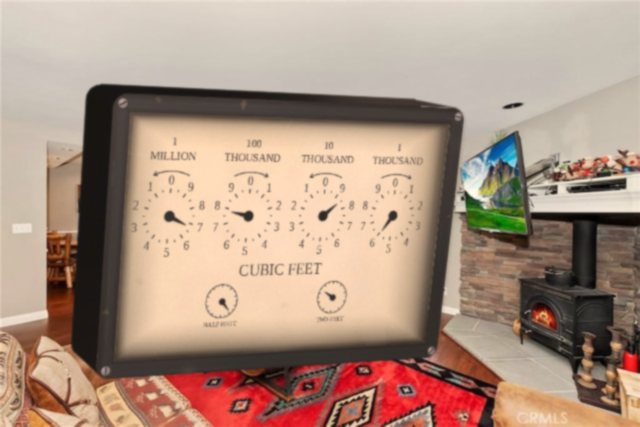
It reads 678600 ft³
